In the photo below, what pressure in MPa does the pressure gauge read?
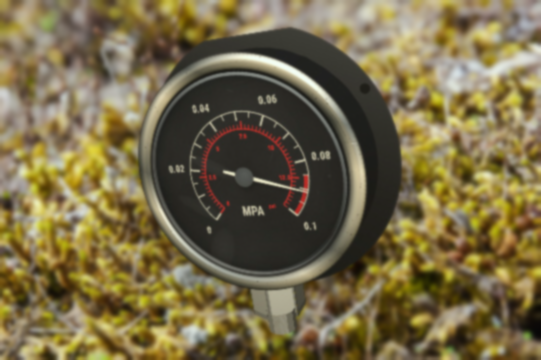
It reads 0.09 MPa
